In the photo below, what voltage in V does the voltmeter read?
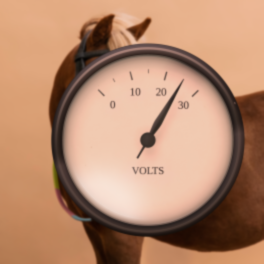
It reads 25 V
